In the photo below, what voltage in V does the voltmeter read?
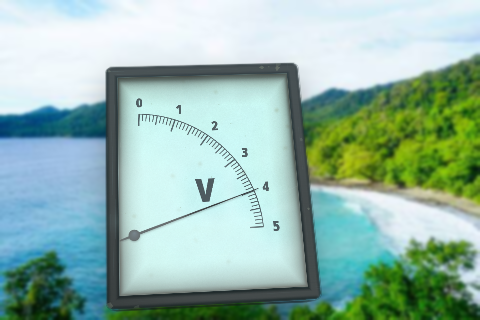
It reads 4 V
